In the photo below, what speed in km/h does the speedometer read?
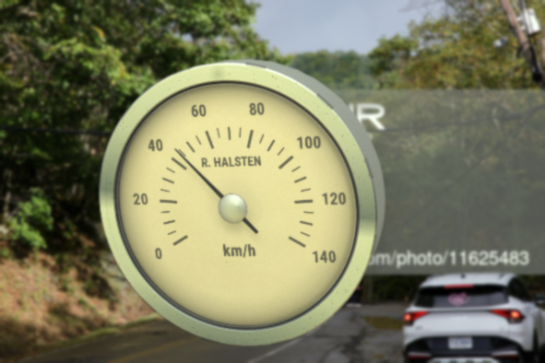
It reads 45 km/h
